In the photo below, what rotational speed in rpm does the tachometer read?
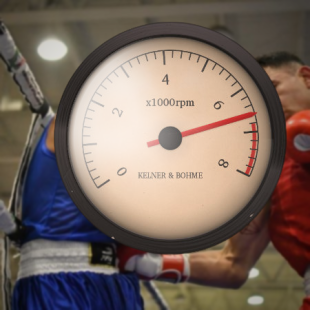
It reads 6600 rpm
